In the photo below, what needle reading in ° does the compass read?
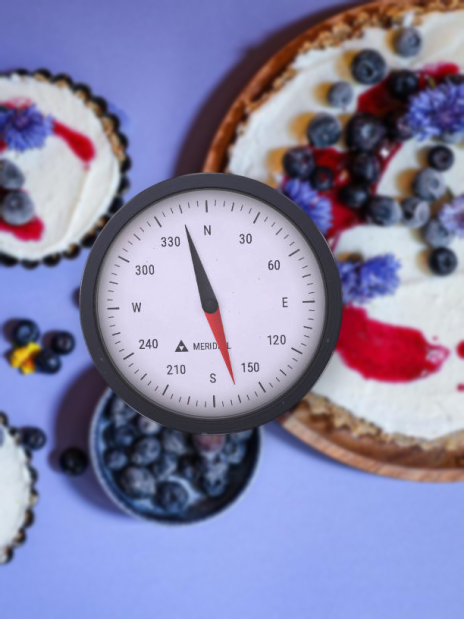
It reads 165 °
